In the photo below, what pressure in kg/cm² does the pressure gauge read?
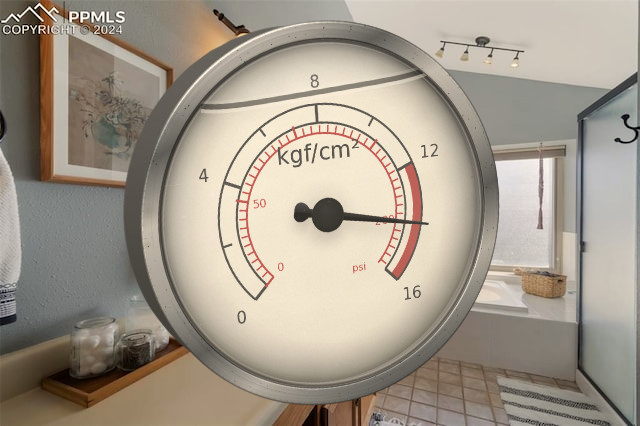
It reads 14 kg/cm²
